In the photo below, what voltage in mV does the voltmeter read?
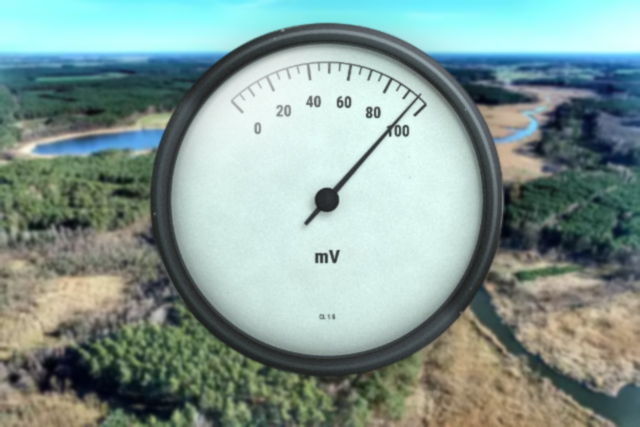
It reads 95 mV
